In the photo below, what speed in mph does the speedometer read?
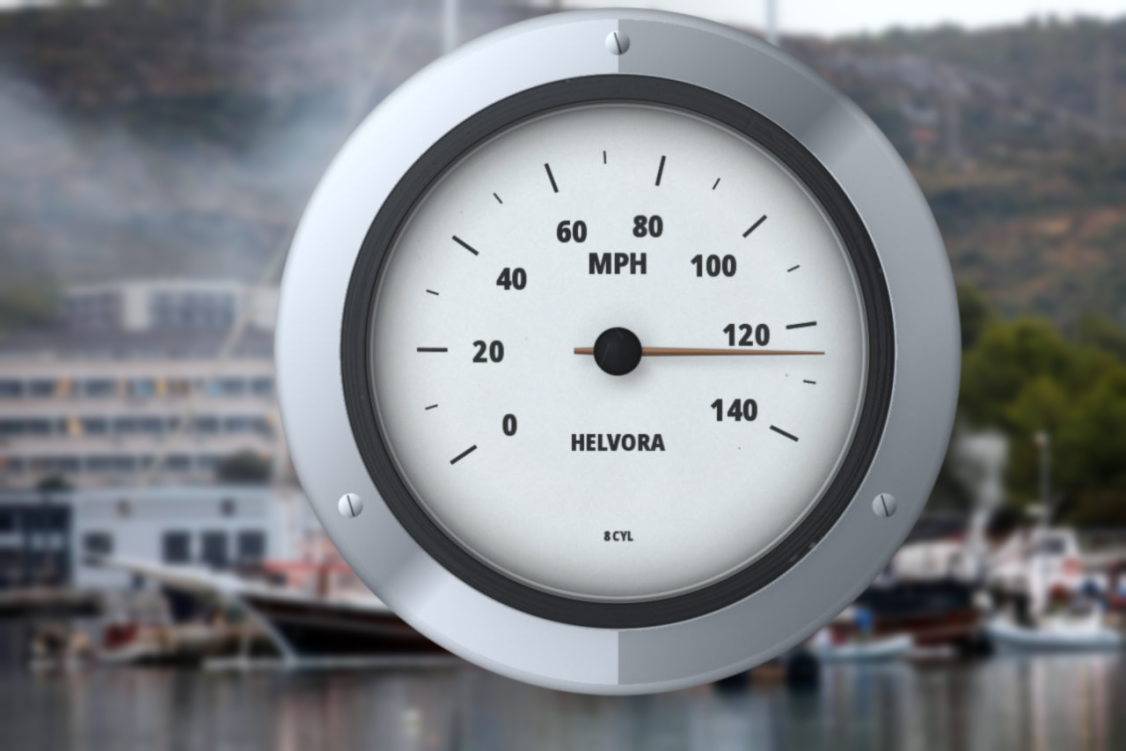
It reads 125 mph
